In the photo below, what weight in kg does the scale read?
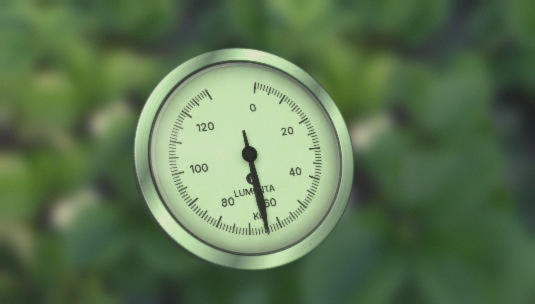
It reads 65 kg
